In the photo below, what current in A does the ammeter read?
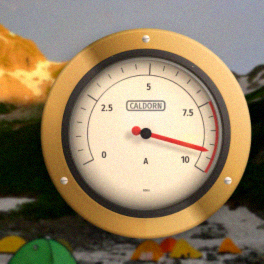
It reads 9.25 A
